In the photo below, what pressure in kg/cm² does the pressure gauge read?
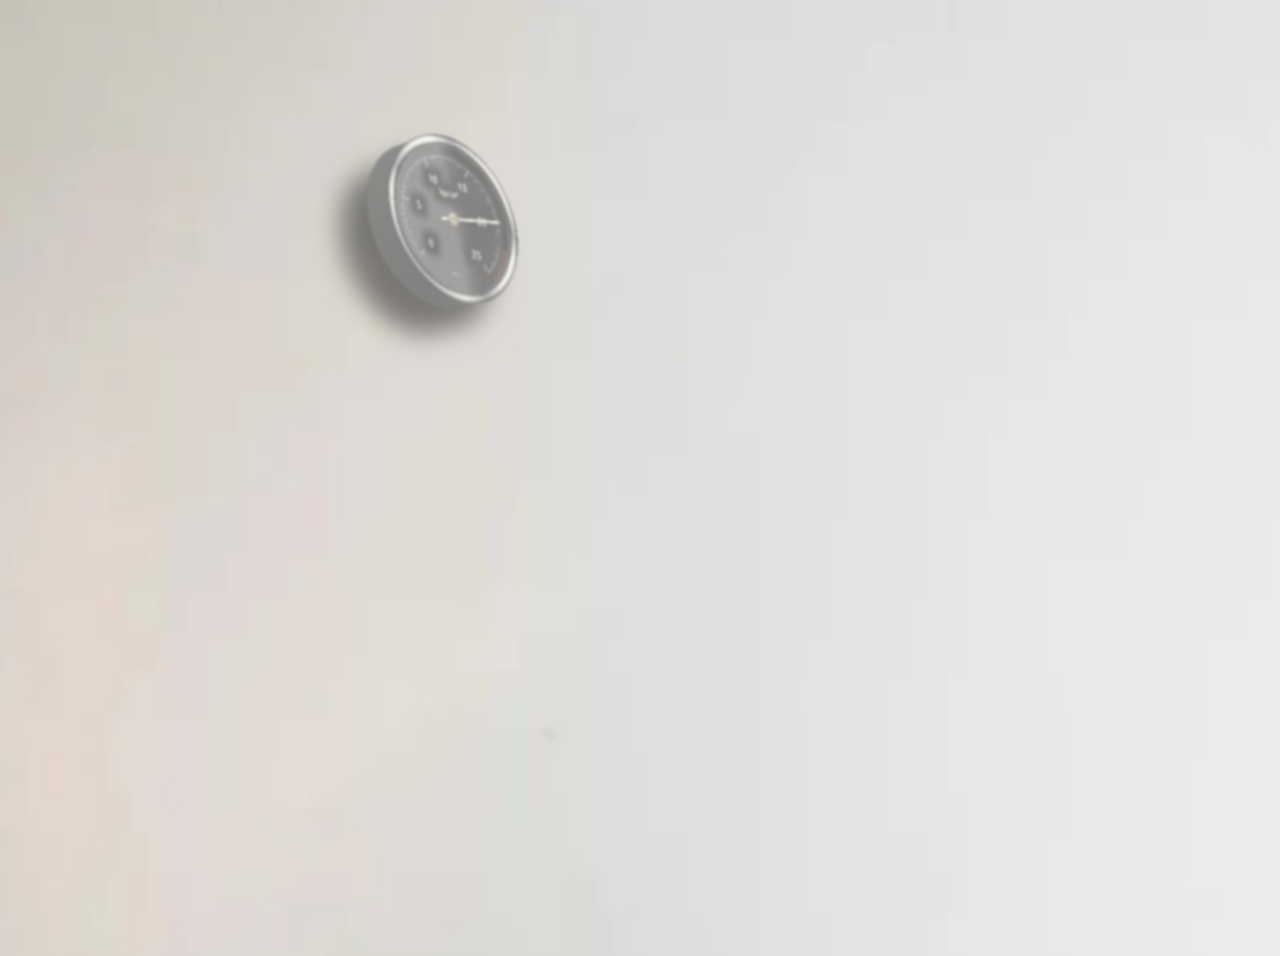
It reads 20 kg/cm²
